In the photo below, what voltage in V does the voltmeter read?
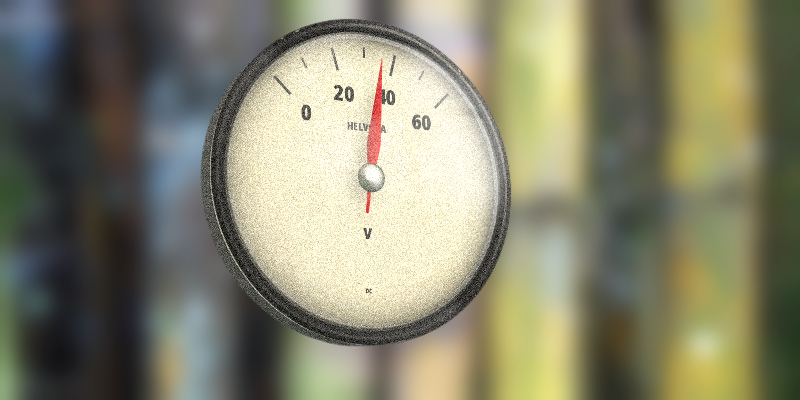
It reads 35 V
